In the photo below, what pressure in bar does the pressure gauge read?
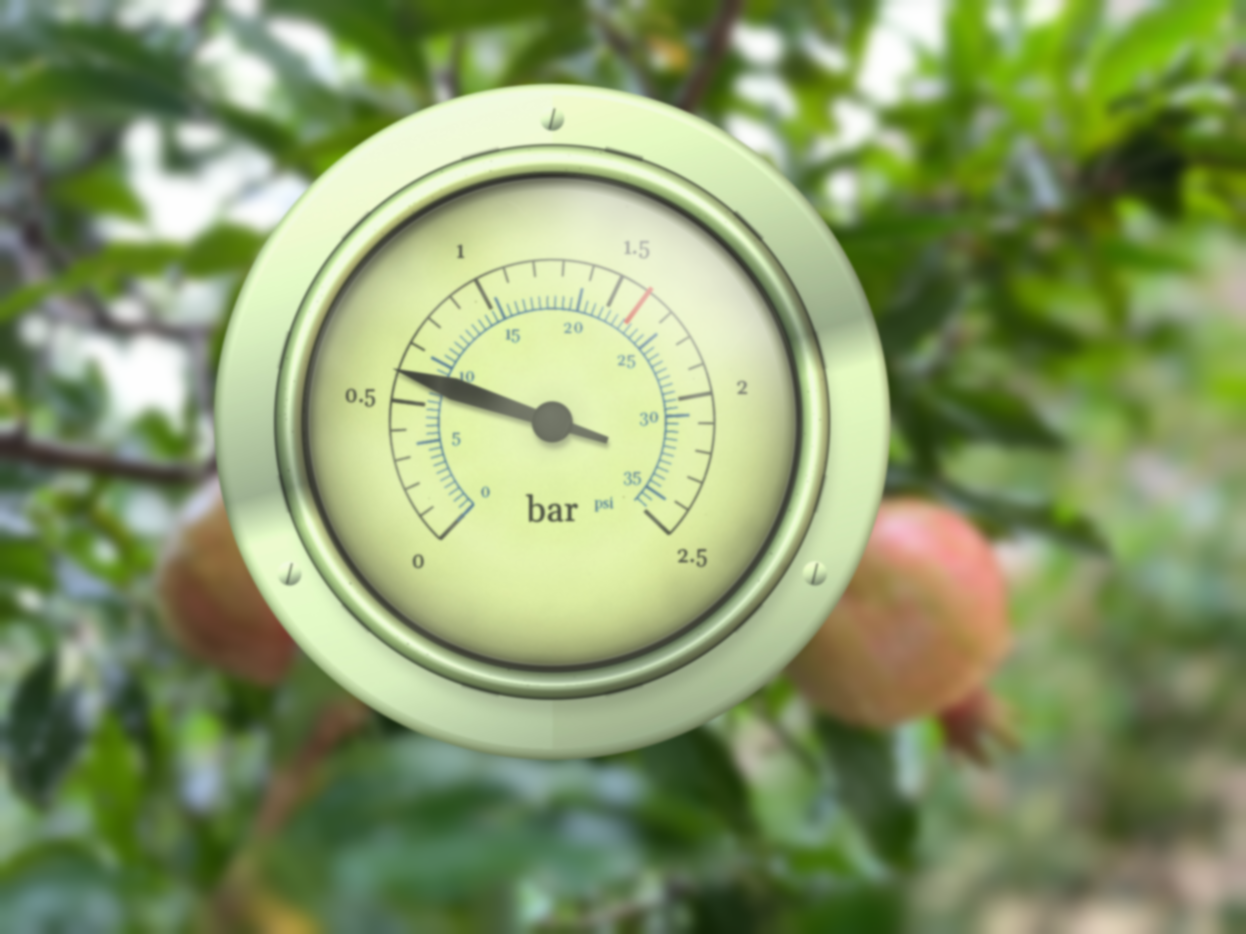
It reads 0.6 bar
